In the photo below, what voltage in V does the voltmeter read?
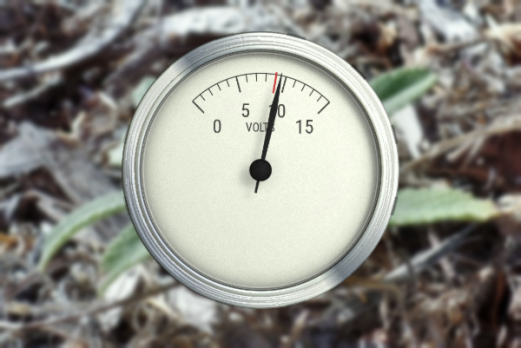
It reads 9.5 V
